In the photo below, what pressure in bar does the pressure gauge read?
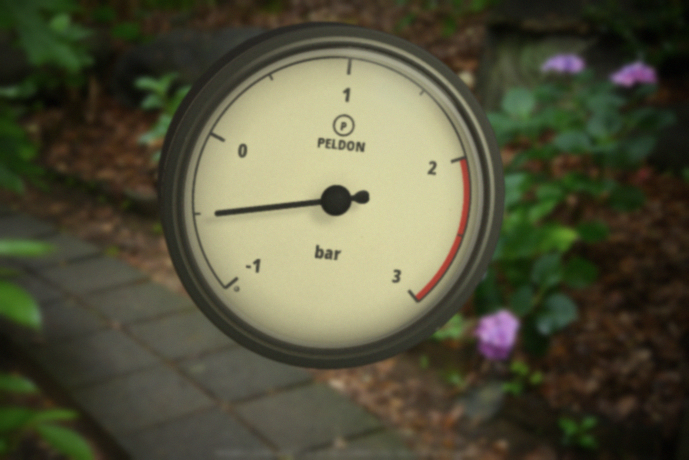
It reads -0.5 bar
